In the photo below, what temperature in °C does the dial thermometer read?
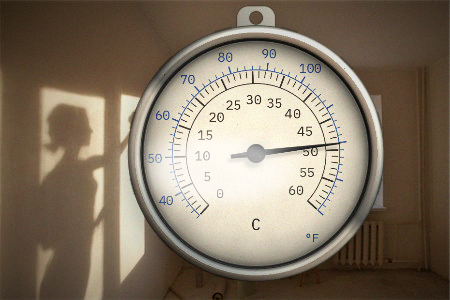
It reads 49 °C
